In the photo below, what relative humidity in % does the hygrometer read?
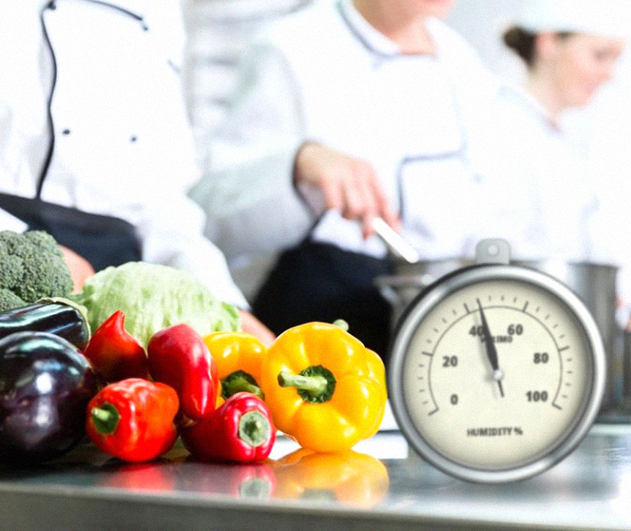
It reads 44 %
